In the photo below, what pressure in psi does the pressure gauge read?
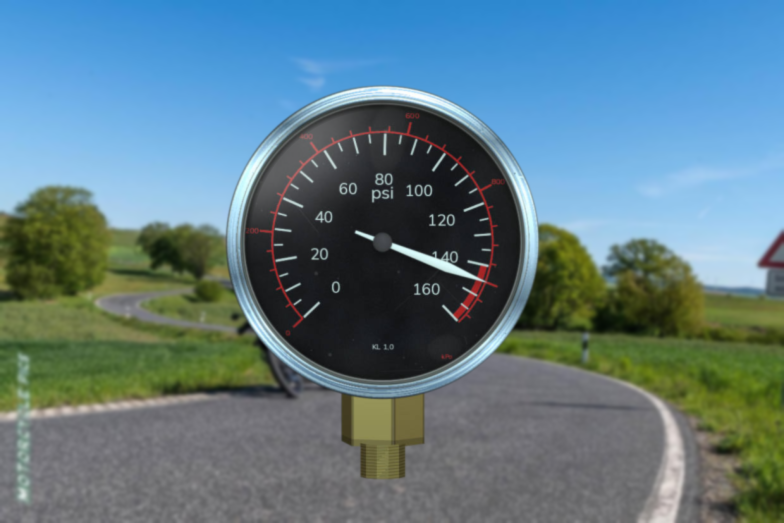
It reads 145 psi
